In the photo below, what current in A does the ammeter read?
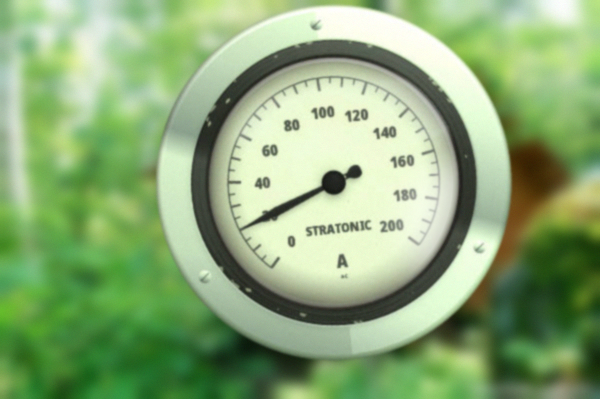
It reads 20 A
